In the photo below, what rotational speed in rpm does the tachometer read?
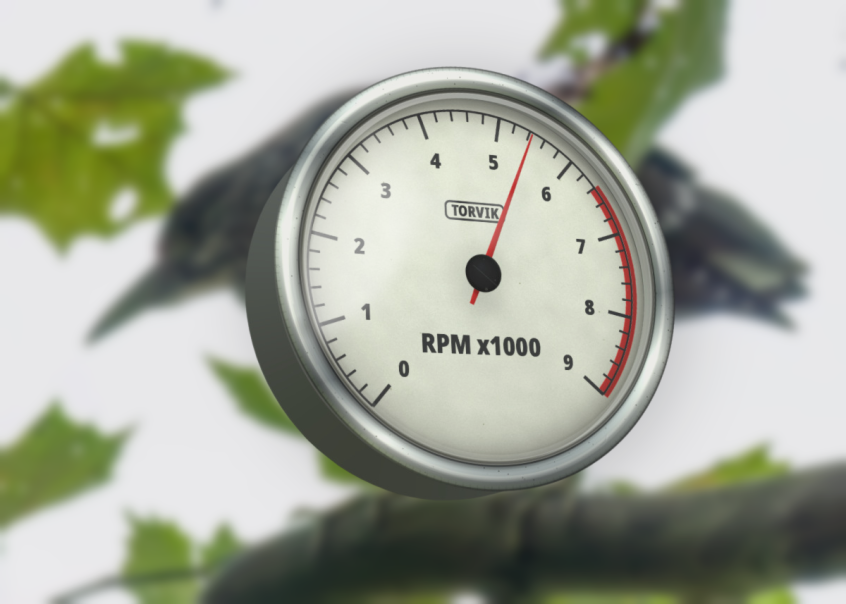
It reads 5400 rpm
